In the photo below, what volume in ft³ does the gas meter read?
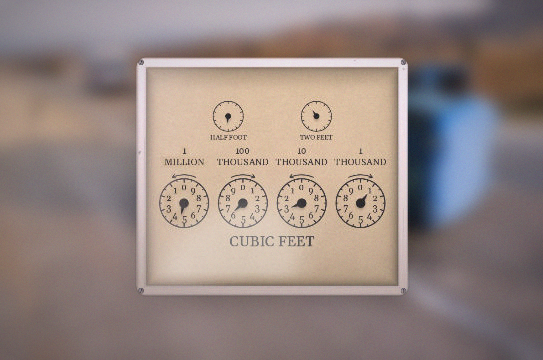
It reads 463100 ft³
